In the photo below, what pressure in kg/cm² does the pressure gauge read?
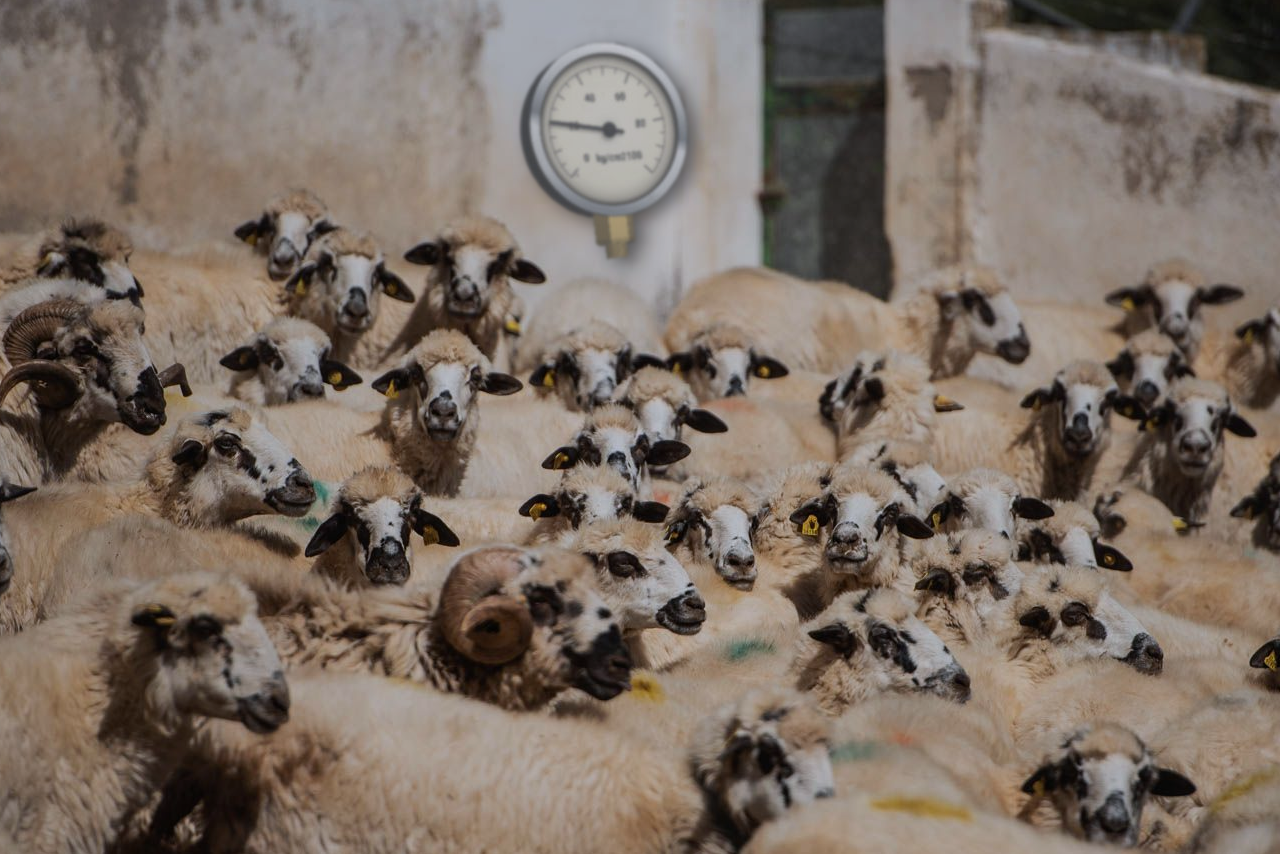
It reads 20 kg/cm²
